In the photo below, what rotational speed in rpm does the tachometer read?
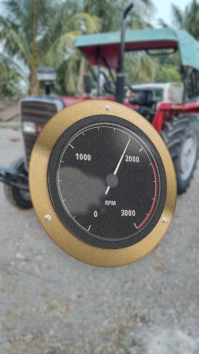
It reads 1800 rpm
